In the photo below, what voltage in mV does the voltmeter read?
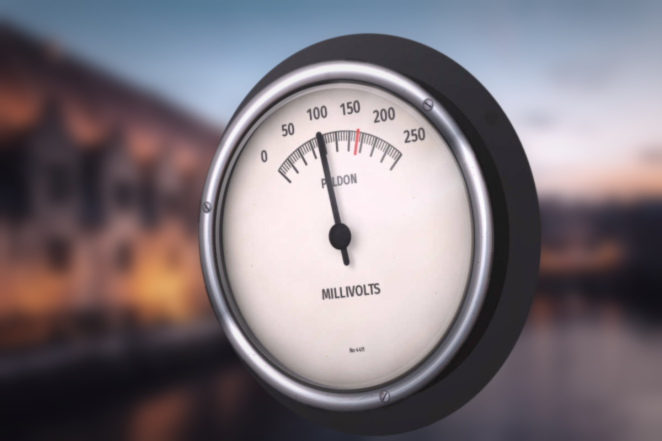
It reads 100 mV
